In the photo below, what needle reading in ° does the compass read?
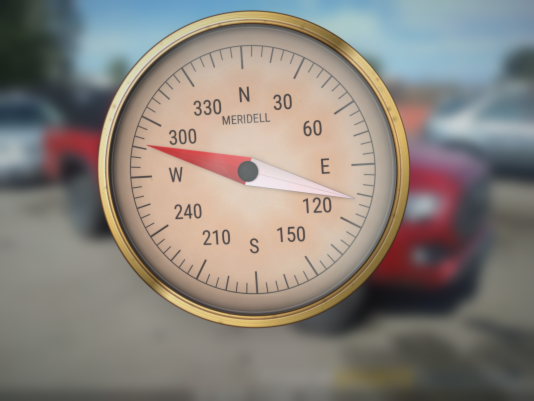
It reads 287.5 °
